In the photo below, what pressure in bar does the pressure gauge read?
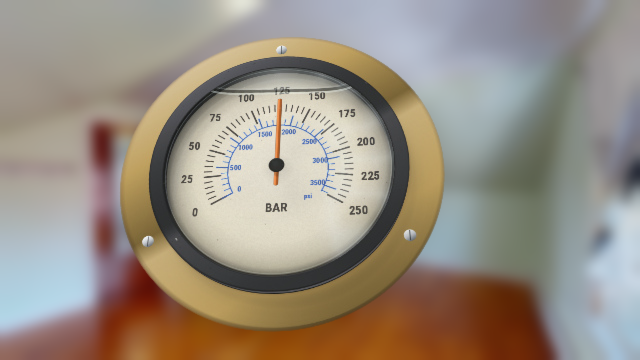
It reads 125 bar
